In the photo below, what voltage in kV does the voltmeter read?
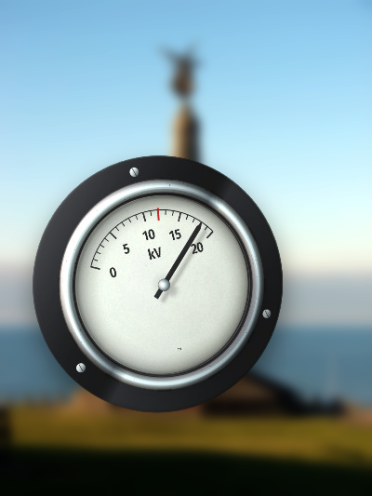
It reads 18 kV
